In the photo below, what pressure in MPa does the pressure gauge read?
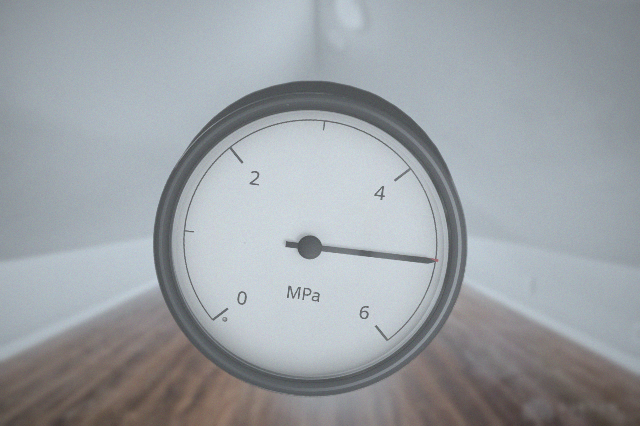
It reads 5 MPa
